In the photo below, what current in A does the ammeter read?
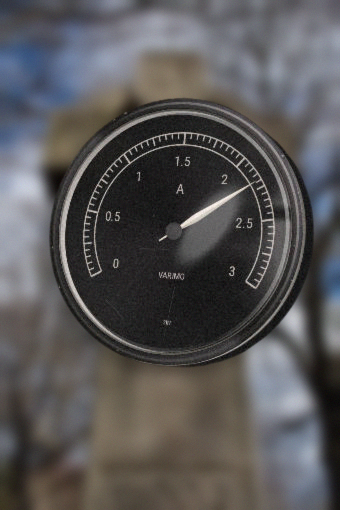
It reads 2.2 A
